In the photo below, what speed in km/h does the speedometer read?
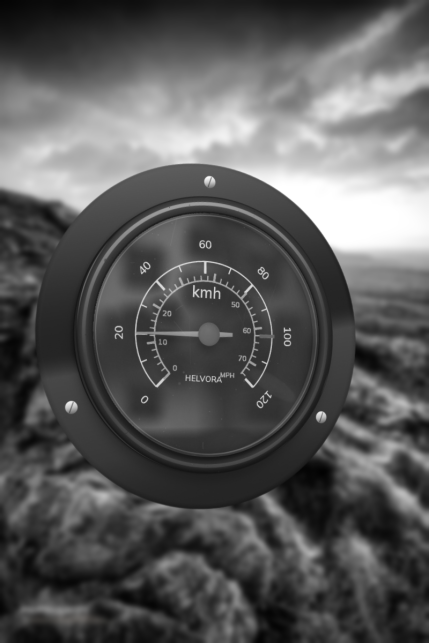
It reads 20 km/h
